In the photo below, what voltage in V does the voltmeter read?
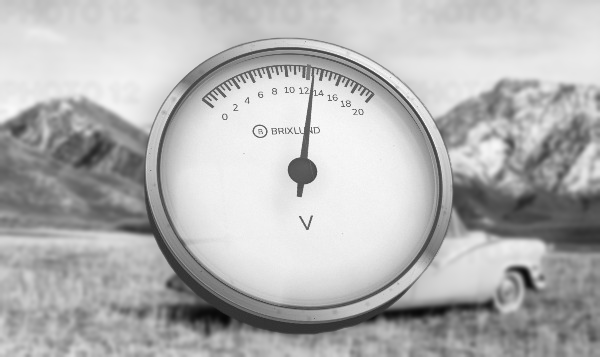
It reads 13 V
